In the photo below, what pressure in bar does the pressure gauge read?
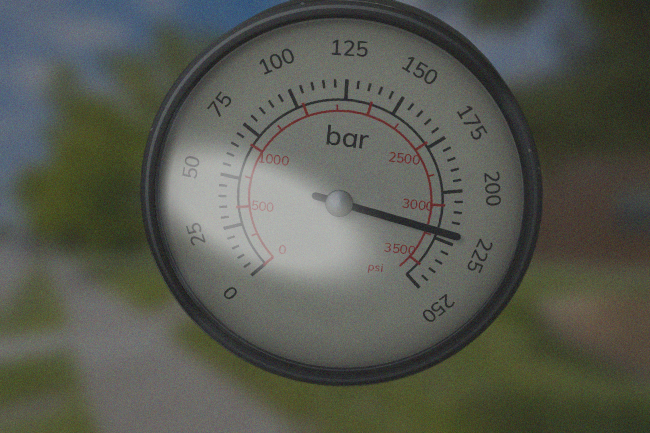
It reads 220 bar
